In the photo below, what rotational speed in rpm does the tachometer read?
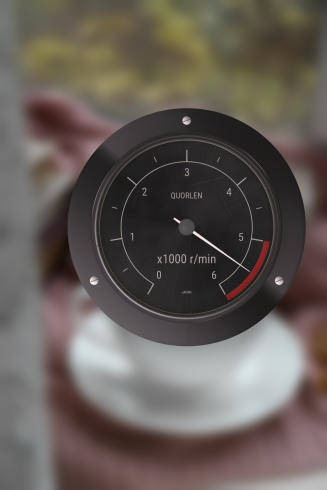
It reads 5500 rpm
